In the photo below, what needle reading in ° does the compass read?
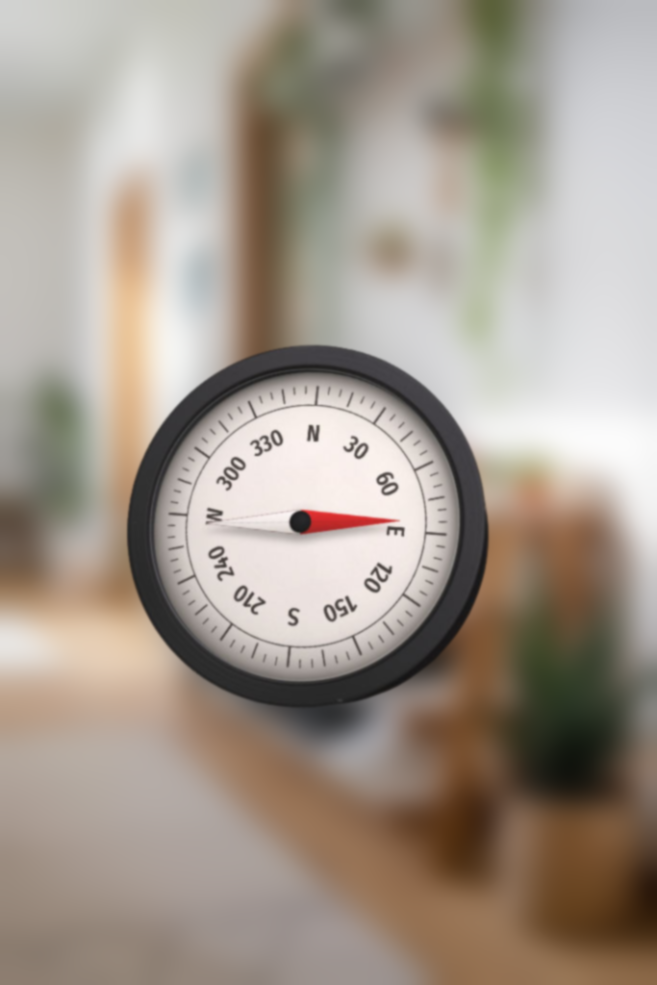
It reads 85 °
